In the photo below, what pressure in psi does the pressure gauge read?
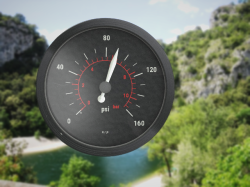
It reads 90 psi
